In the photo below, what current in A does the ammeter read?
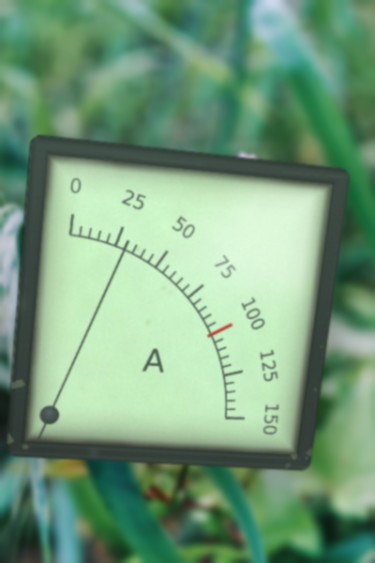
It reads 30 A
